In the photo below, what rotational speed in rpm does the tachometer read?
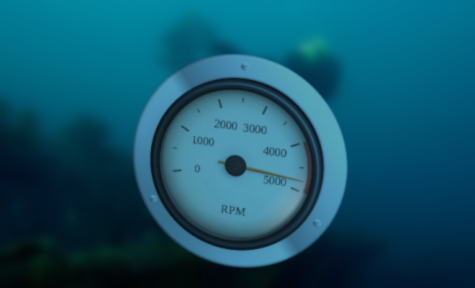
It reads 4750 rpm
